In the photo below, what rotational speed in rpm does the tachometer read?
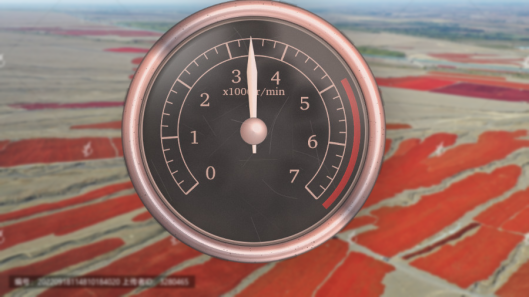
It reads 3400 rpm
